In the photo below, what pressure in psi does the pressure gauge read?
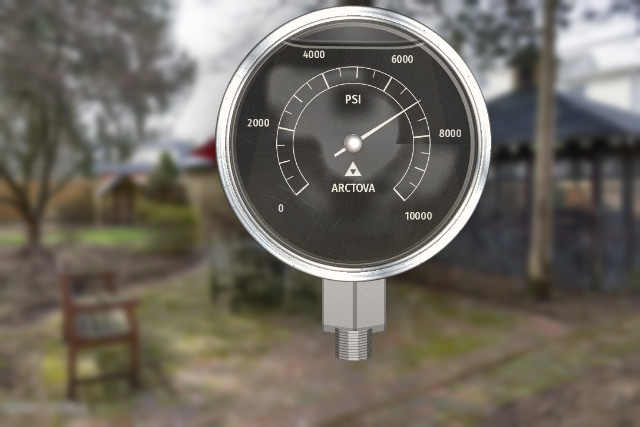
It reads 7000 psi
